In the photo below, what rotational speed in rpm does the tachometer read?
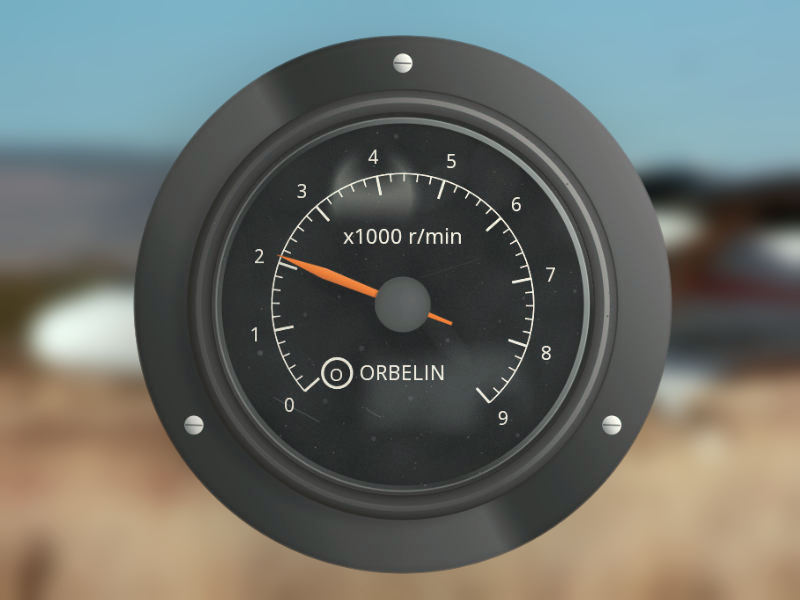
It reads 2100 rpm
